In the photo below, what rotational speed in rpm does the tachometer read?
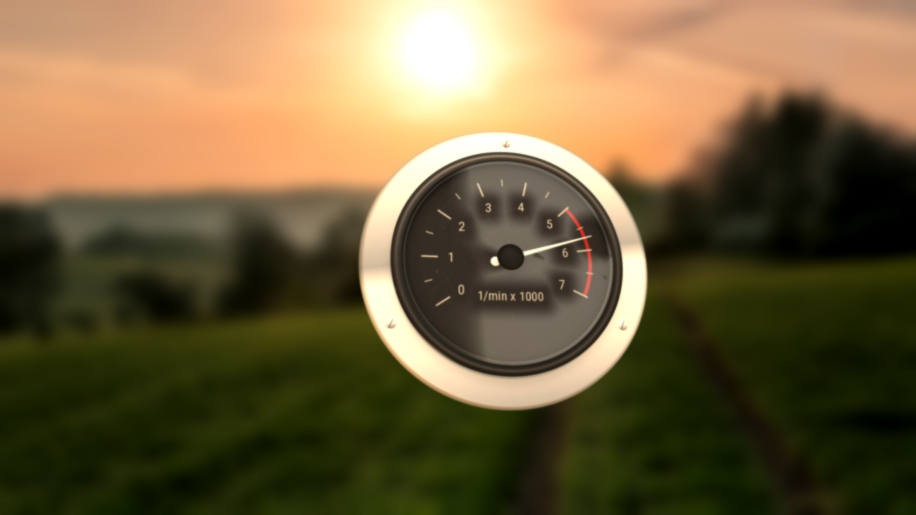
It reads 5750 rpm
